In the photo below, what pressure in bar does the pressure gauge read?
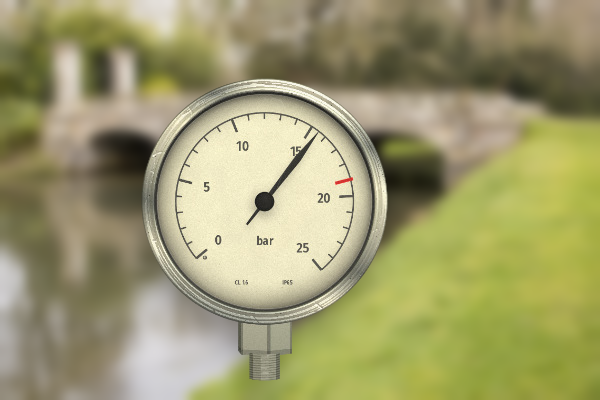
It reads 15.5 bar
